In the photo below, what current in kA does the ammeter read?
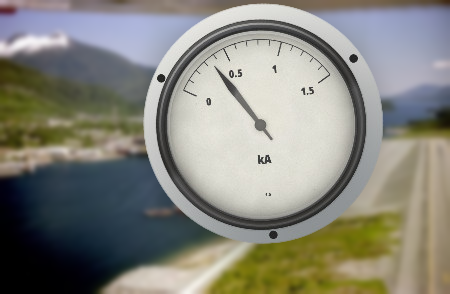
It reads 0.35 kA
